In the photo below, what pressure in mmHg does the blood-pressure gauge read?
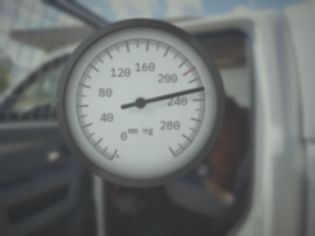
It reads 230 mmHg
